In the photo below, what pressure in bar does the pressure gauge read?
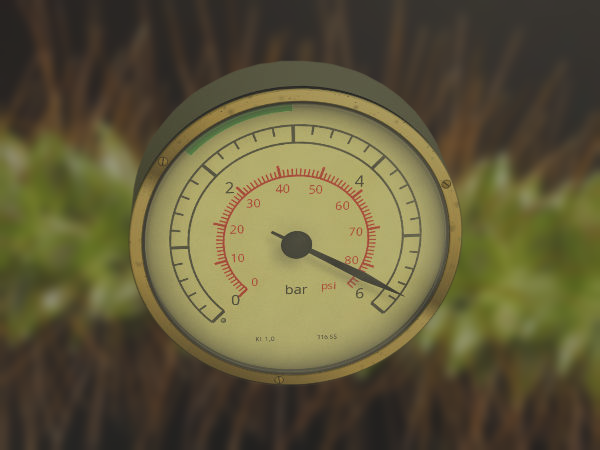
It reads 5.7 bar
